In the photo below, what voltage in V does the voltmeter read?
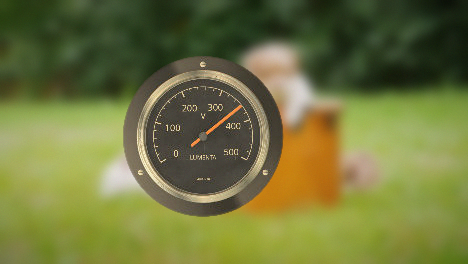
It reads 360 V
